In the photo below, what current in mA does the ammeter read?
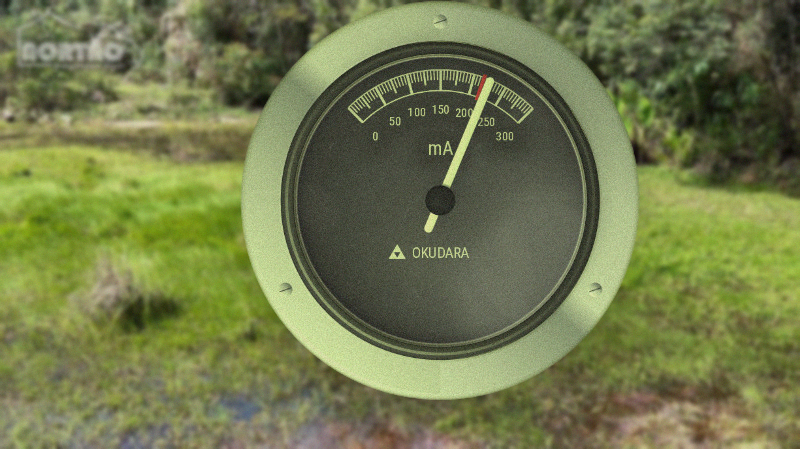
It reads 225 mA
